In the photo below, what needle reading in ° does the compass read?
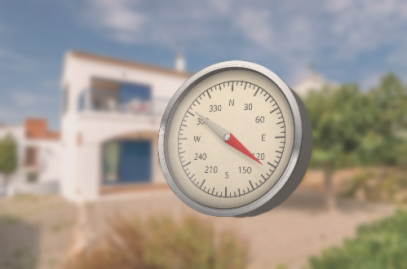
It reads 125 °
